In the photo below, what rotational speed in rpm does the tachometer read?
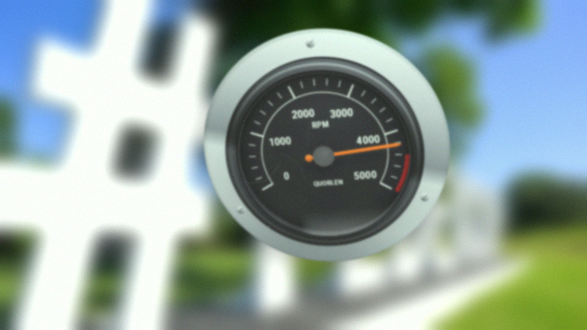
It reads 4200 rpm
